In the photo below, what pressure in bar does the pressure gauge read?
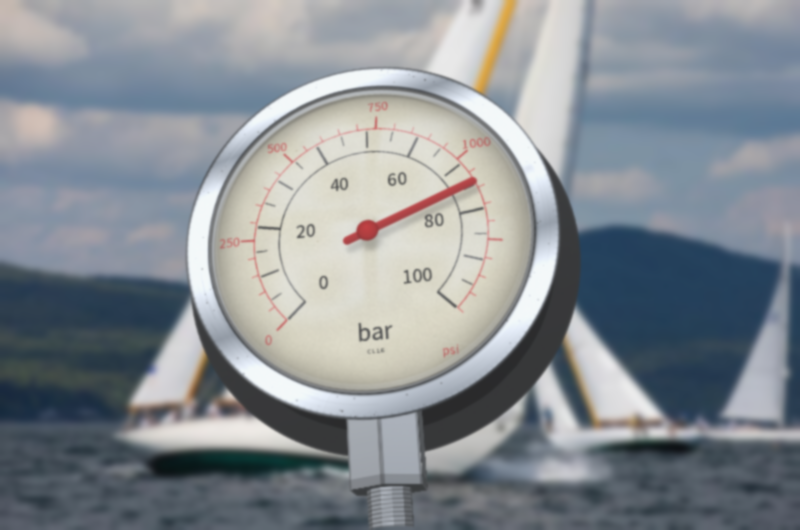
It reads 75 bar
